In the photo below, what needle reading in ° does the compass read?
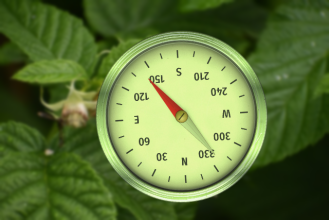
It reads 142.5 °
